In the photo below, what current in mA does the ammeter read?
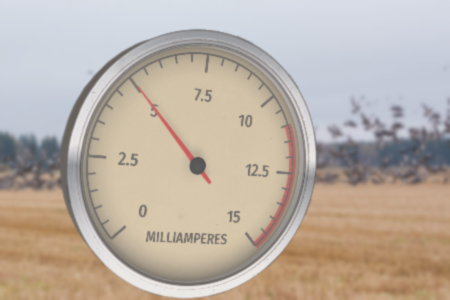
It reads 5 mA
